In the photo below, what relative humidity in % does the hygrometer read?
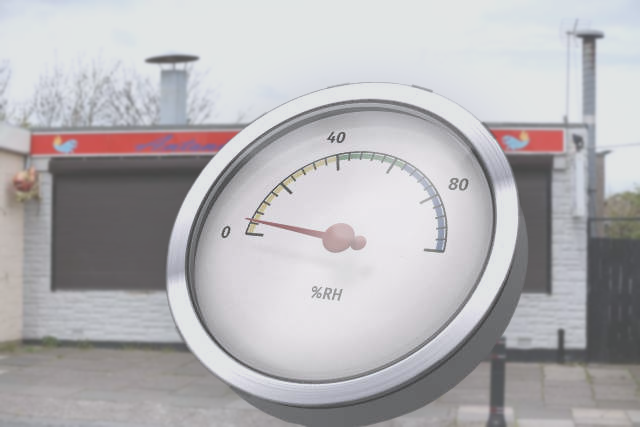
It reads 4 %
